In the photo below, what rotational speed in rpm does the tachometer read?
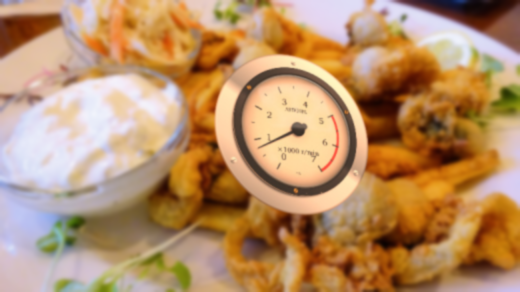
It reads 750 rpm
